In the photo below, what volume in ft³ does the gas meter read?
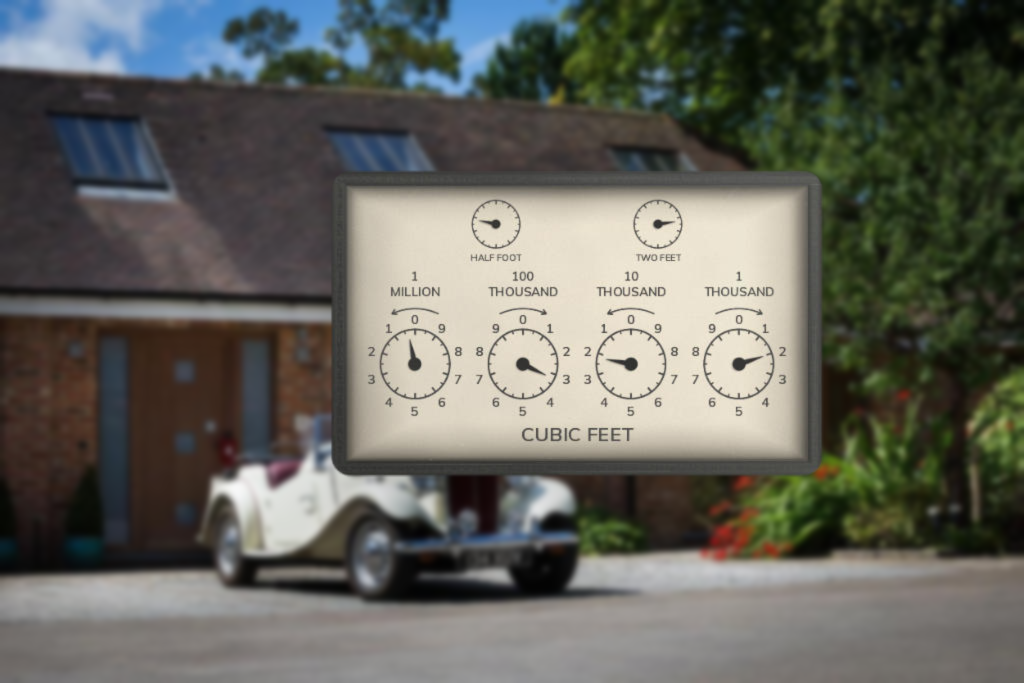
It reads 32200 ft³
